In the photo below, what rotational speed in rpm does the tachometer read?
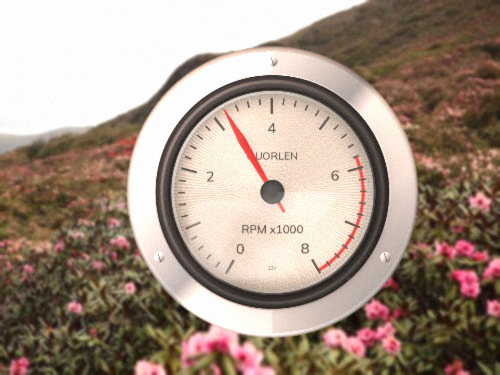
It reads 3200 rpm
